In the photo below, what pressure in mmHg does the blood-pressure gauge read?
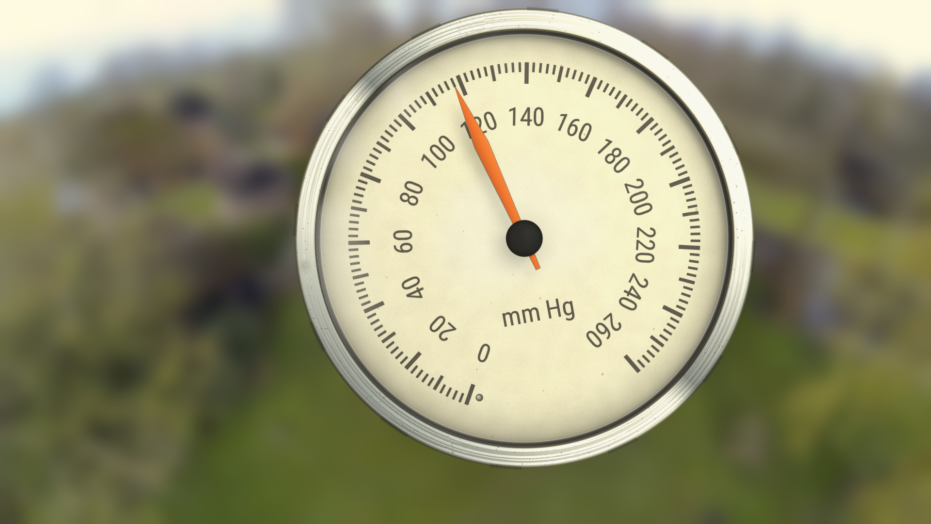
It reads 118 mmHg
